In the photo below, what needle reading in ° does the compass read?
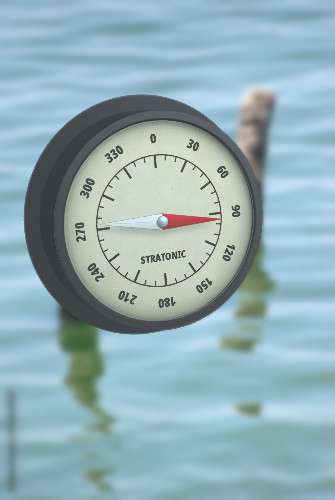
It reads 95 °
